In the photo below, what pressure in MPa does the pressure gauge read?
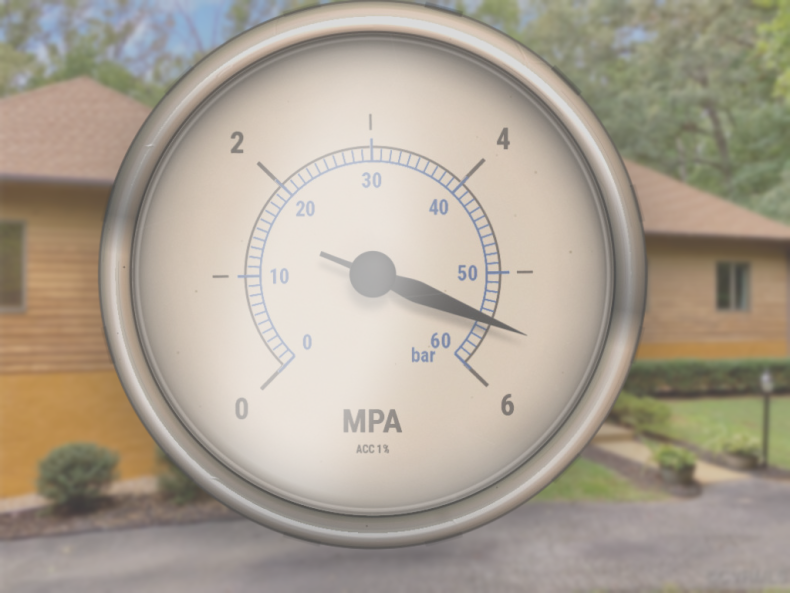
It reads 5.5 MPa
